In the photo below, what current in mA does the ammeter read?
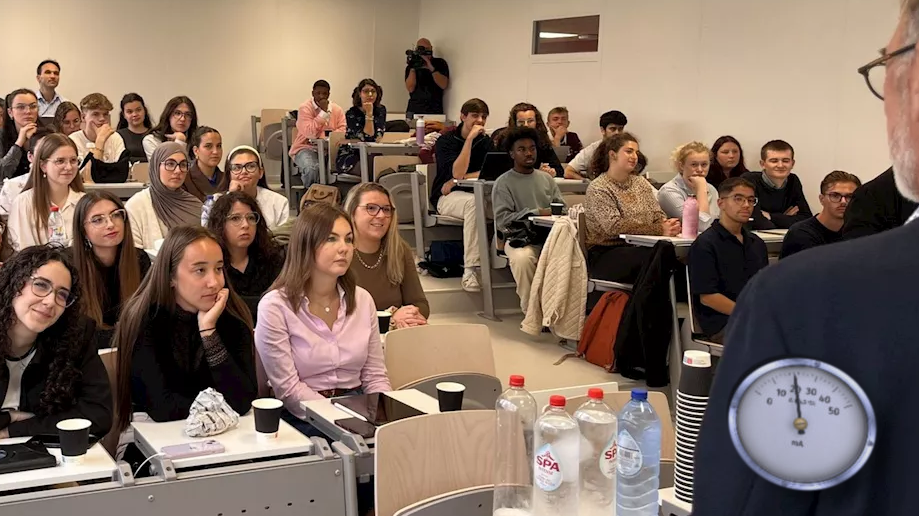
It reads 20 mA
